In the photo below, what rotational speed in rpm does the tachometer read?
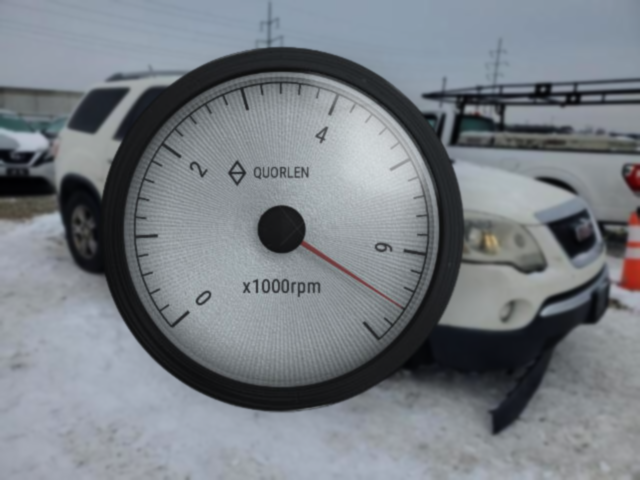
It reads 6600 rpm
